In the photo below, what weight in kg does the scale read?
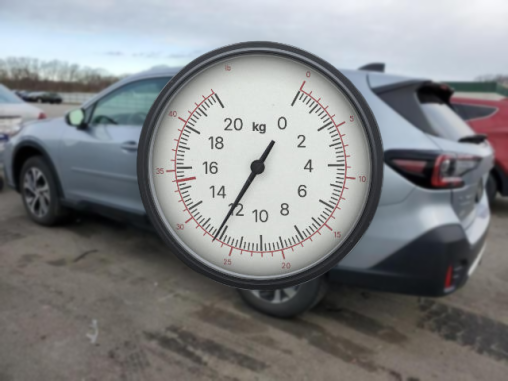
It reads 12.2 kg
